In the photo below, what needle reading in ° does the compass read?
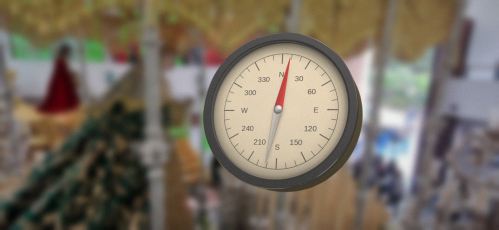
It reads 10 °
